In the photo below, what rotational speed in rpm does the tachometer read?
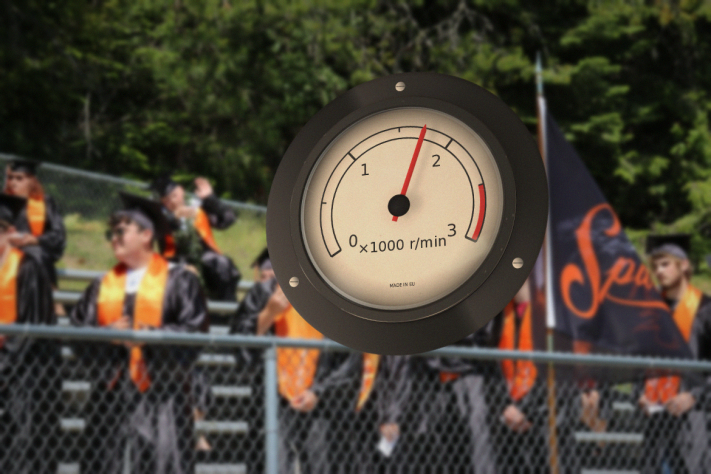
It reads 1750 rpm
